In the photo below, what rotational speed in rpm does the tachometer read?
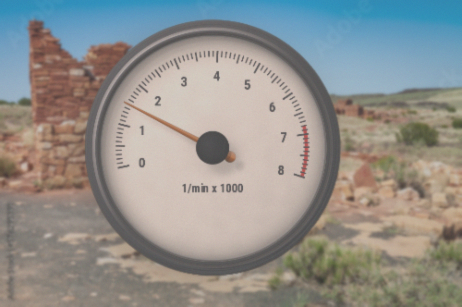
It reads 1500 rpm
